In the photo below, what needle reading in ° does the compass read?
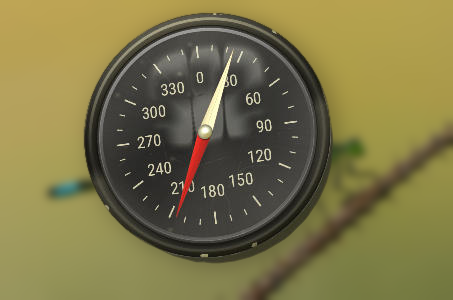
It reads 205 °
